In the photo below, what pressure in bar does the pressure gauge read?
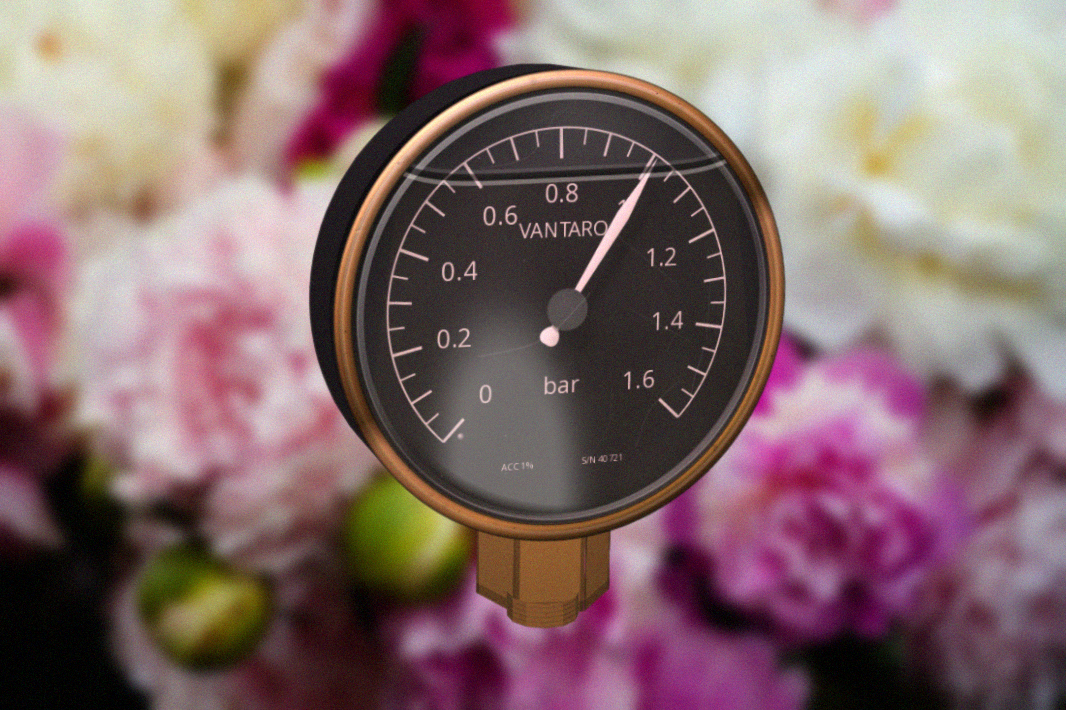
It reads 1 bar
